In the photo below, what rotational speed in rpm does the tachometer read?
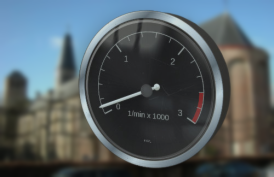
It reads 100 rpm
